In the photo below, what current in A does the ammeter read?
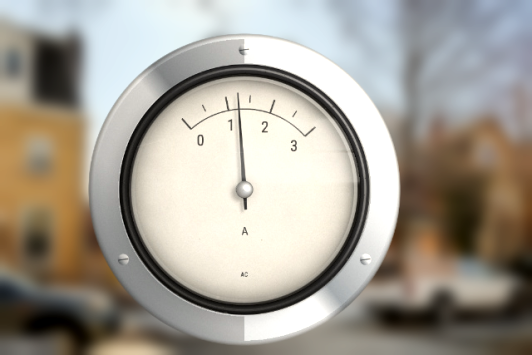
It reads 1.25 A
